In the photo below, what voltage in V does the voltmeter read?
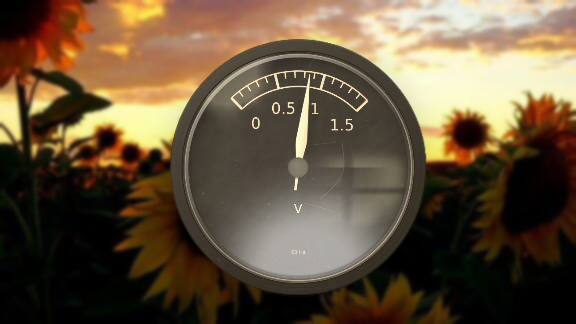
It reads 0.85 V
